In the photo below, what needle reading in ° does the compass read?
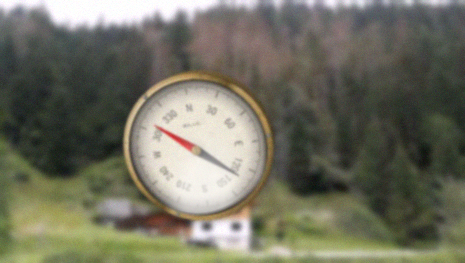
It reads 310 °
